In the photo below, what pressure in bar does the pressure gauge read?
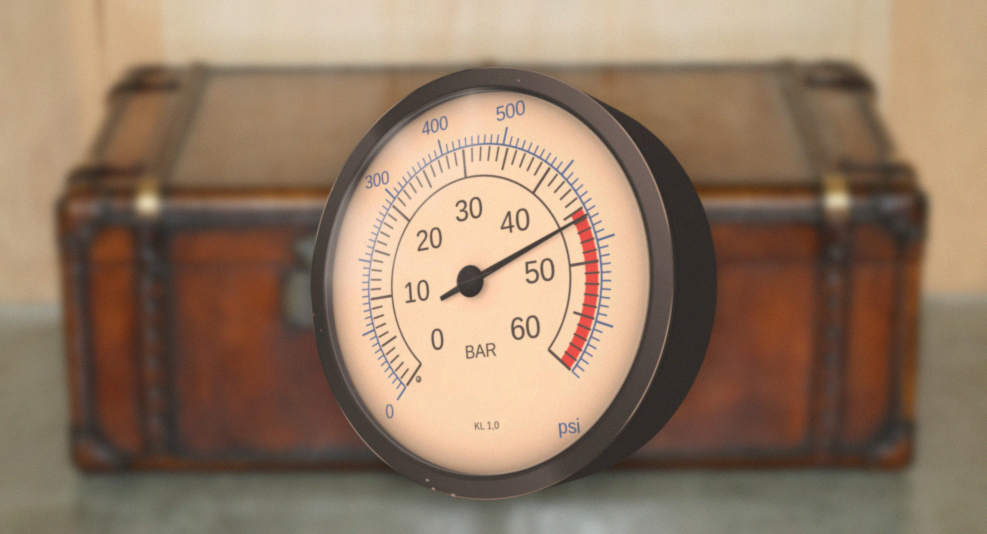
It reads 46 bar
